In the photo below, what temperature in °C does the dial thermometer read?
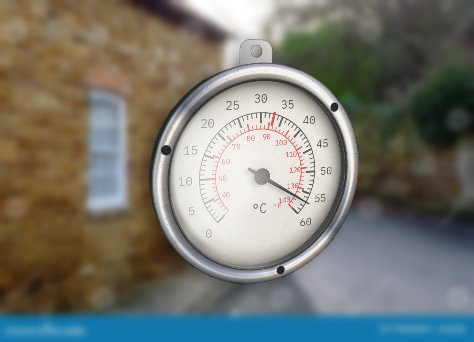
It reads 57 °C
